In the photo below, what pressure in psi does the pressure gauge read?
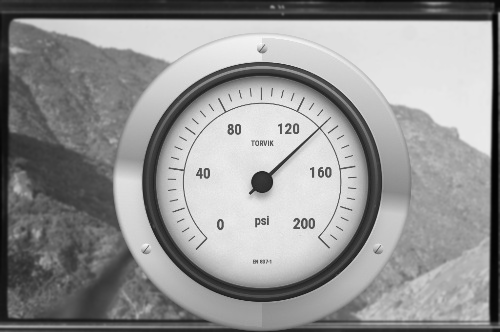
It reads 135 psi
